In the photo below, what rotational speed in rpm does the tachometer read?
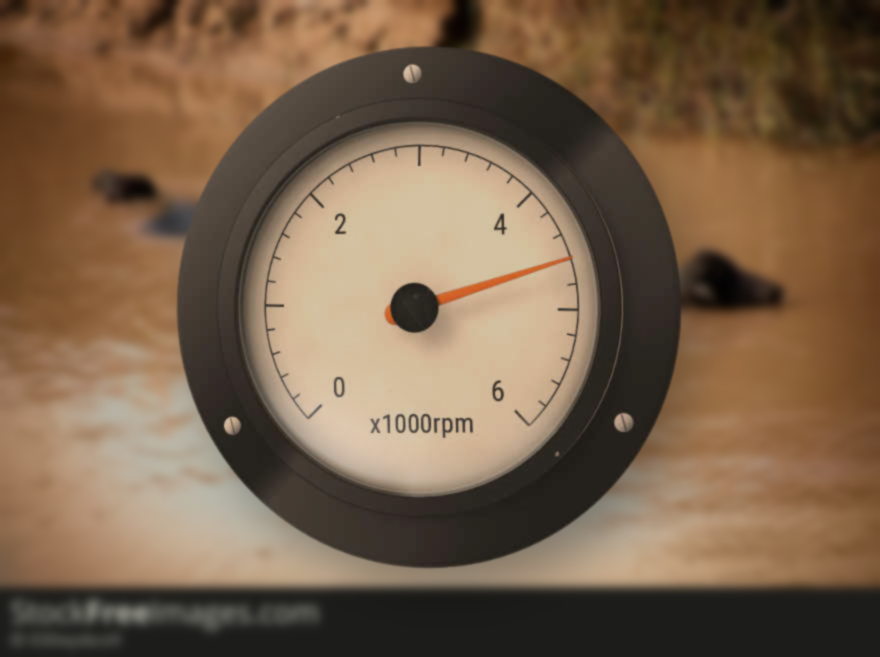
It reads 4600 rpm
